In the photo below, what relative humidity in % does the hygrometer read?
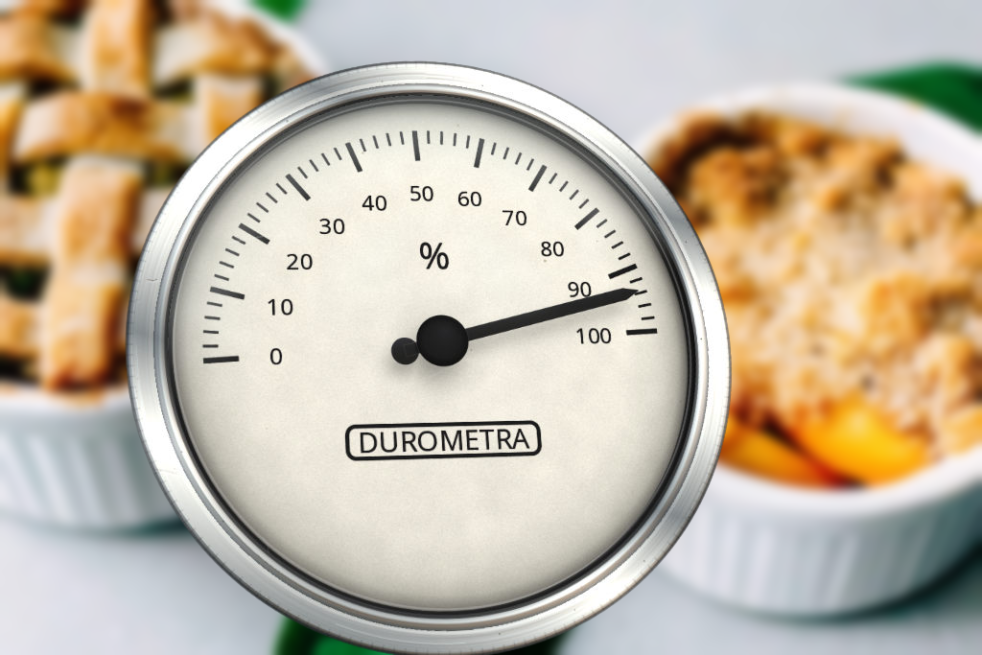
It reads 94 %
